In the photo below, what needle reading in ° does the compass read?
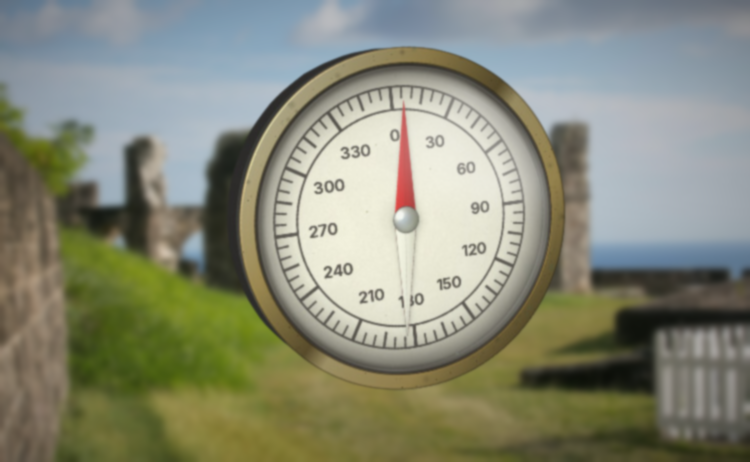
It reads 5 °
